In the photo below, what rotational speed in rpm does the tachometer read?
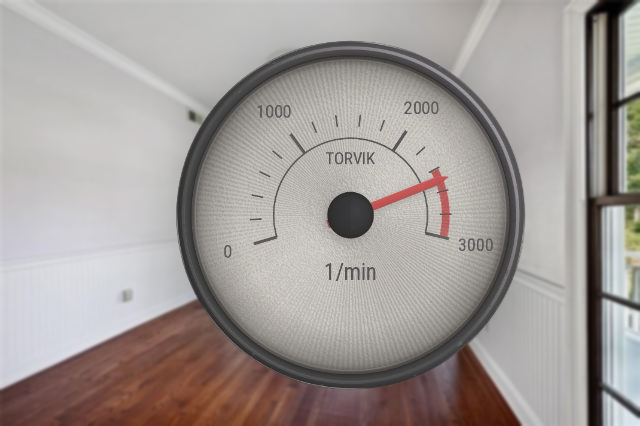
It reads 2500 rpm
